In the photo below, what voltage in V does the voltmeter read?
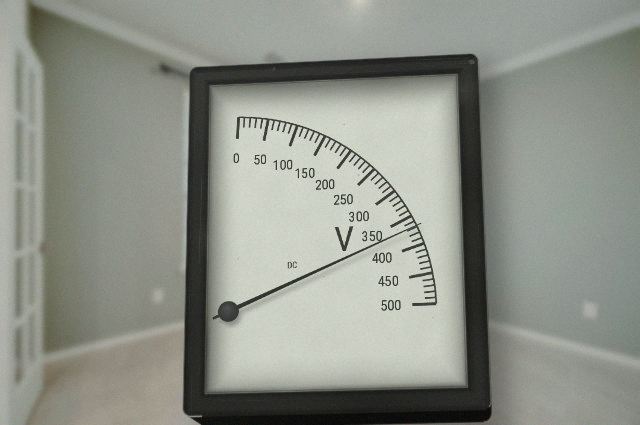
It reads 370 V
